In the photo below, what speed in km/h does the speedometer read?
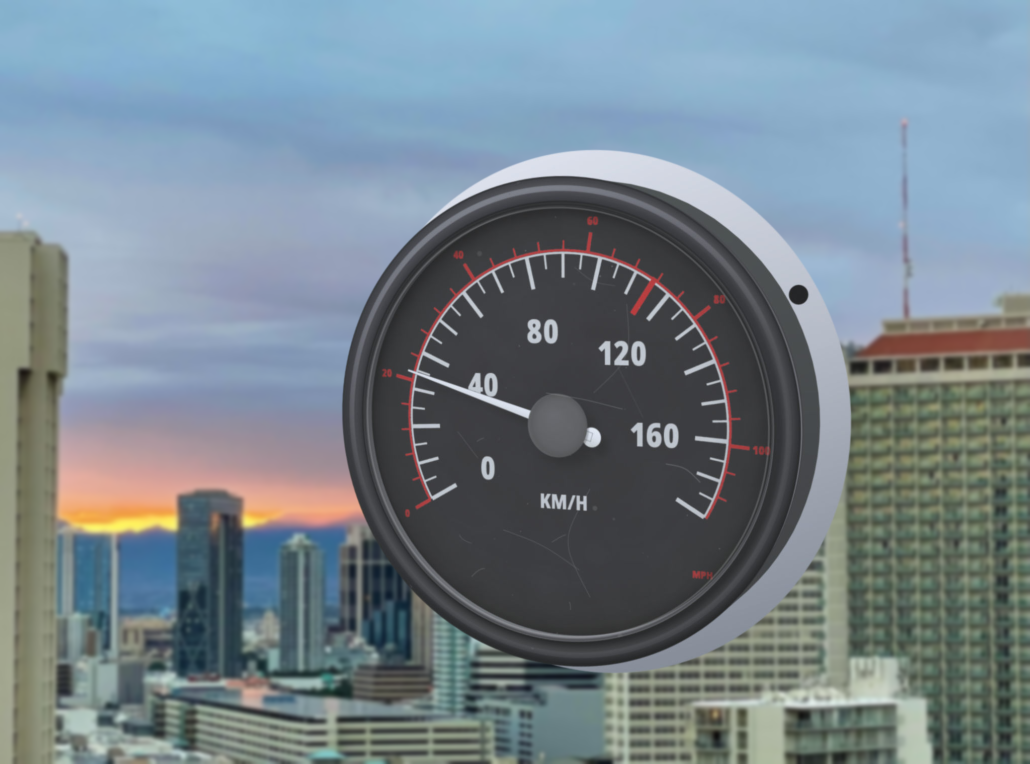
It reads 35 km/h
